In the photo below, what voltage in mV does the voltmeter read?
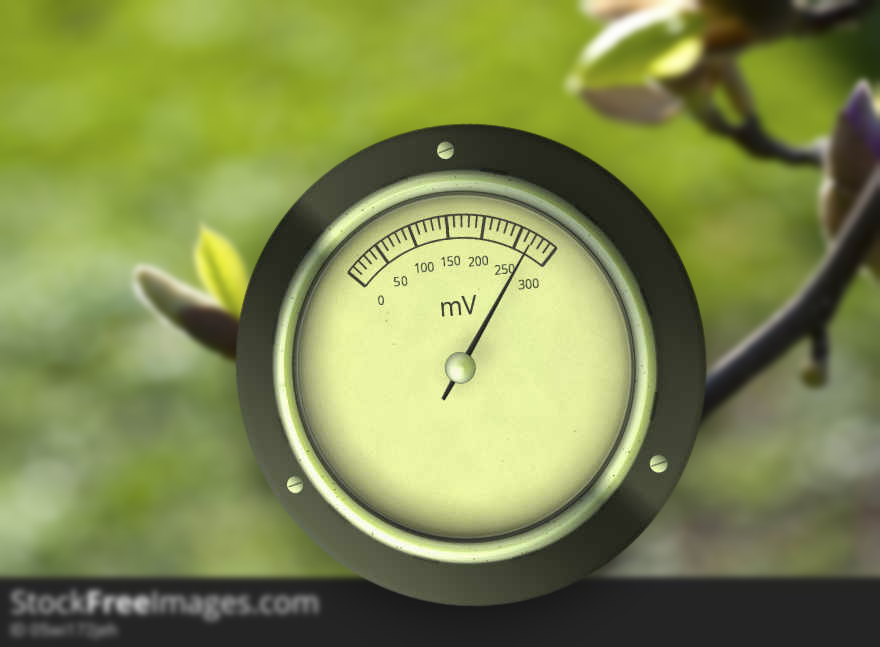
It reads 270 mV
